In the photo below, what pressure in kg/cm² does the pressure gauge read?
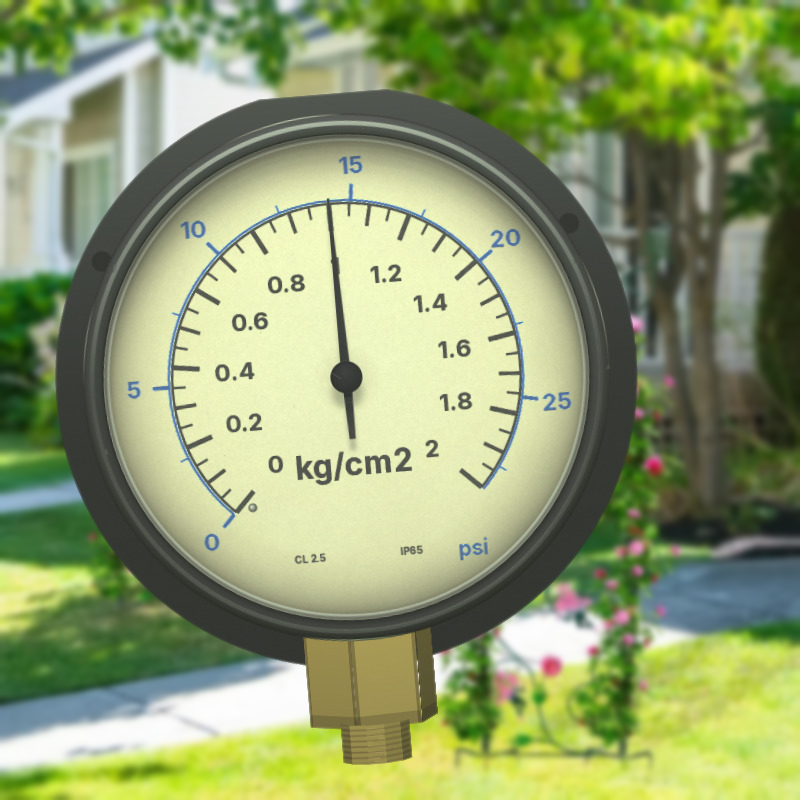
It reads 1 kg/cm²
